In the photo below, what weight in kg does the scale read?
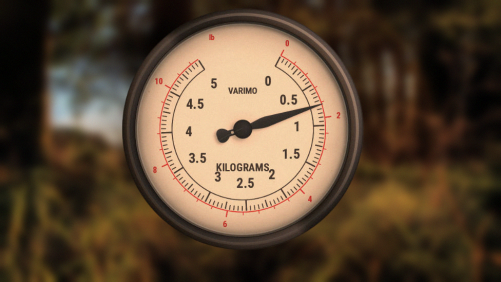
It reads 0.75 kg
